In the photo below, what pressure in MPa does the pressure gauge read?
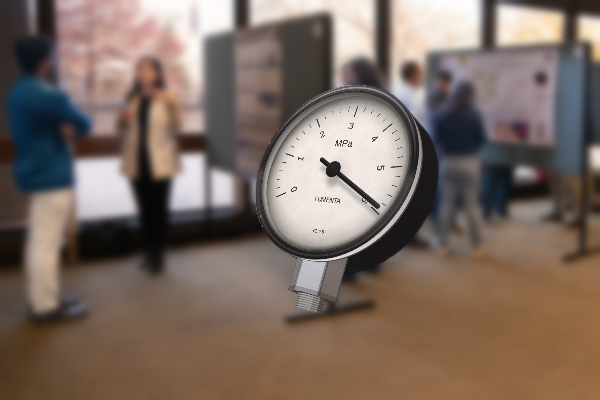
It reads 5.9 MPa
